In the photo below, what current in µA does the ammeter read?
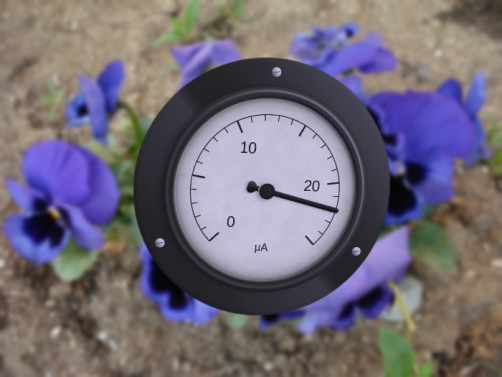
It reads 22 µA
